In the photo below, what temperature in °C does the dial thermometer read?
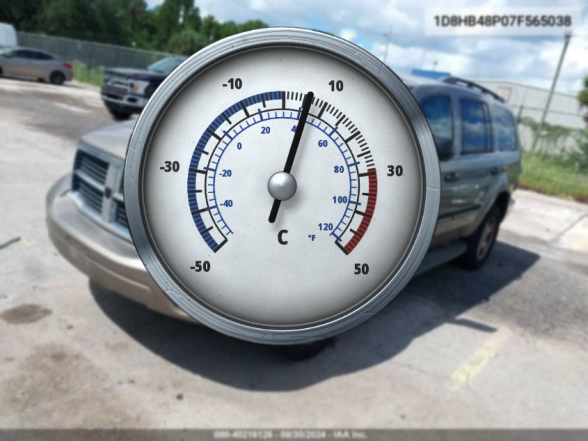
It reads 6 °C
